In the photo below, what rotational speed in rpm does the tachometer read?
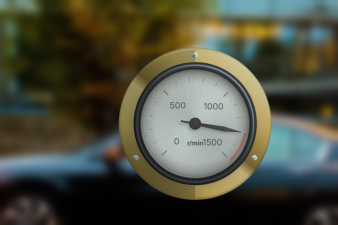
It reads 1300 rpm
